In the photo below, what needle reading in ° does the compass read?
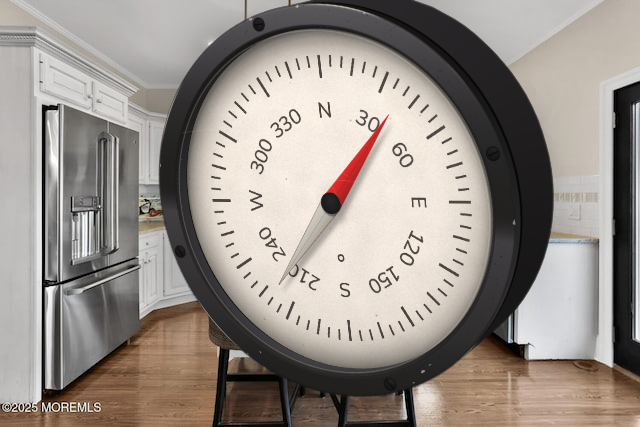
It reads 40 °
